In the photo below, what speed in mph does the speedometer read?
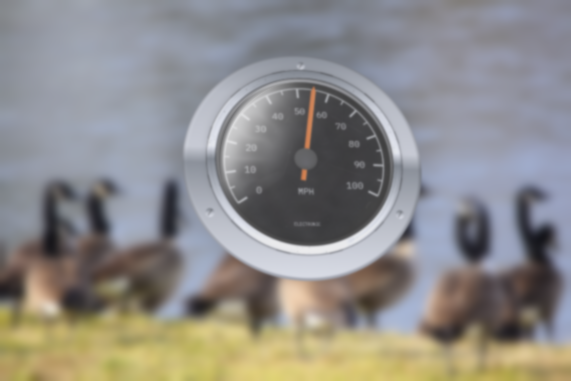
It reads 55 mph
